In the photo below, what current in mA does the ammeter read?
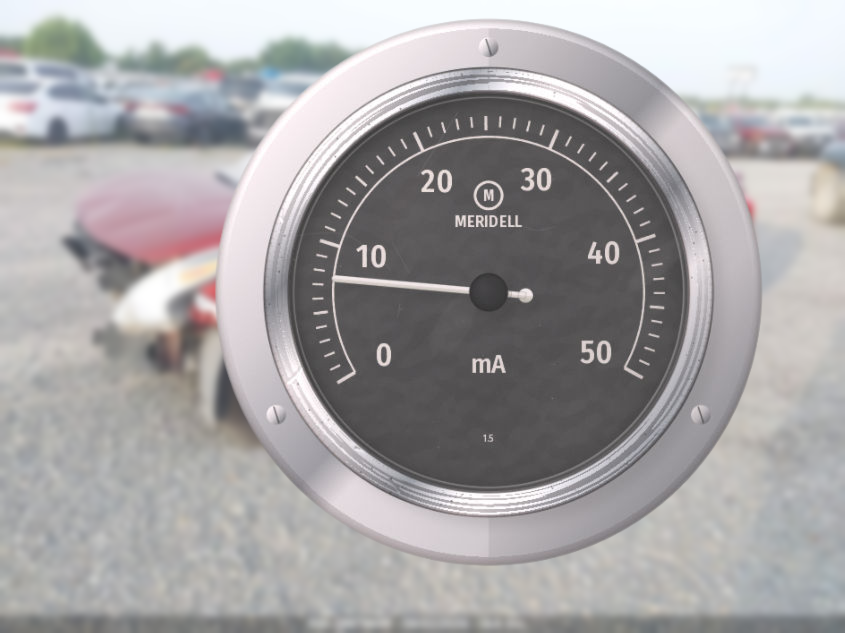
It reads 7.5 mA
